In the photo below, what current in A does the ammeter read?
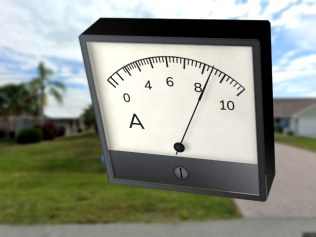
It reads 8.4 A
